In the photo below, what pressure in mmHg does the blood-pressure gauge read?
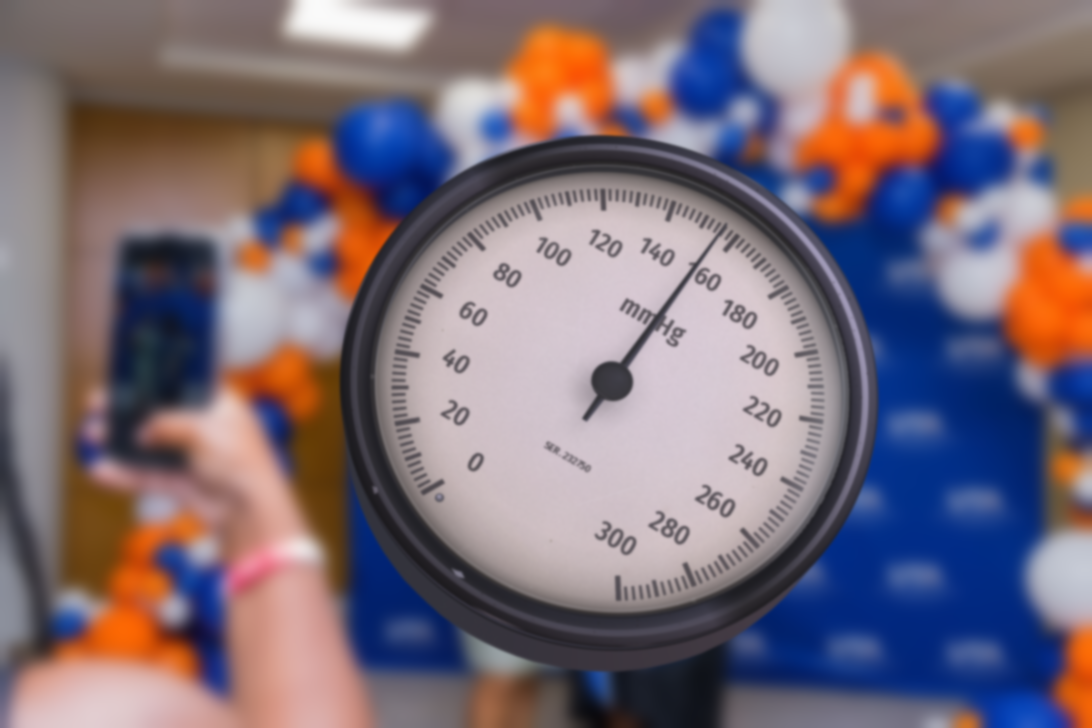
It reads 156 mmHg
